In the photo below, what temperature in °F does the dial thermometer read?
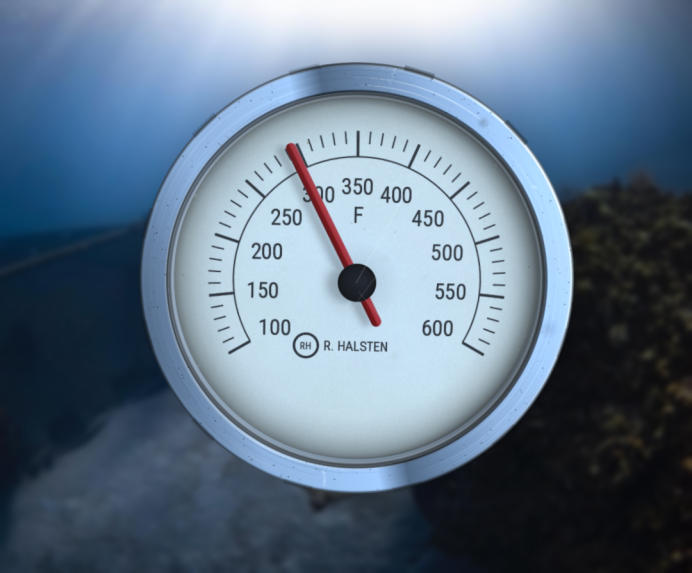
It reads 295 °F
